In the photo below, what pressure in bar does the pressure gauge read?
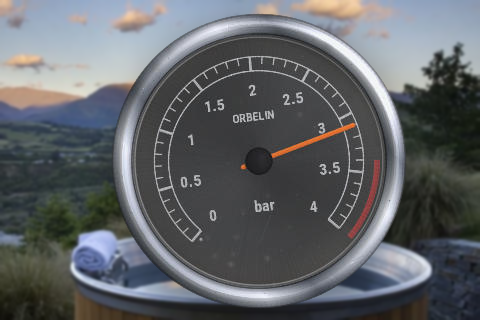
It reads 3.1 bar
